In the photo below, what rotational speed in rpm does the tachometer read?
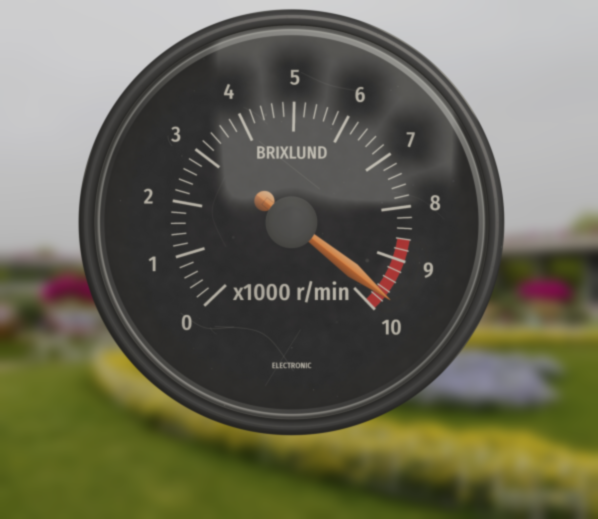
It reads 9700 rpm
